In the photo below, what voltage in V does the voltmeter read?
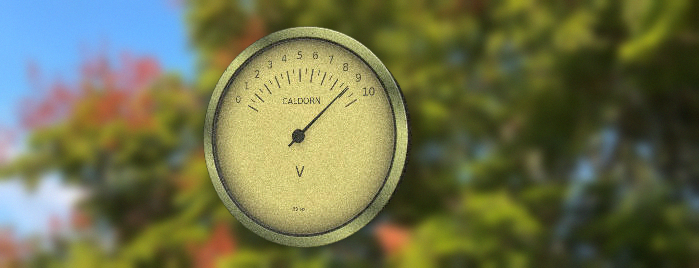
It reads 9 V
